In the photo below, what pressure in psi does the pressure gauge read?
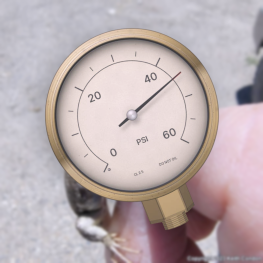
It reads 45 psi
